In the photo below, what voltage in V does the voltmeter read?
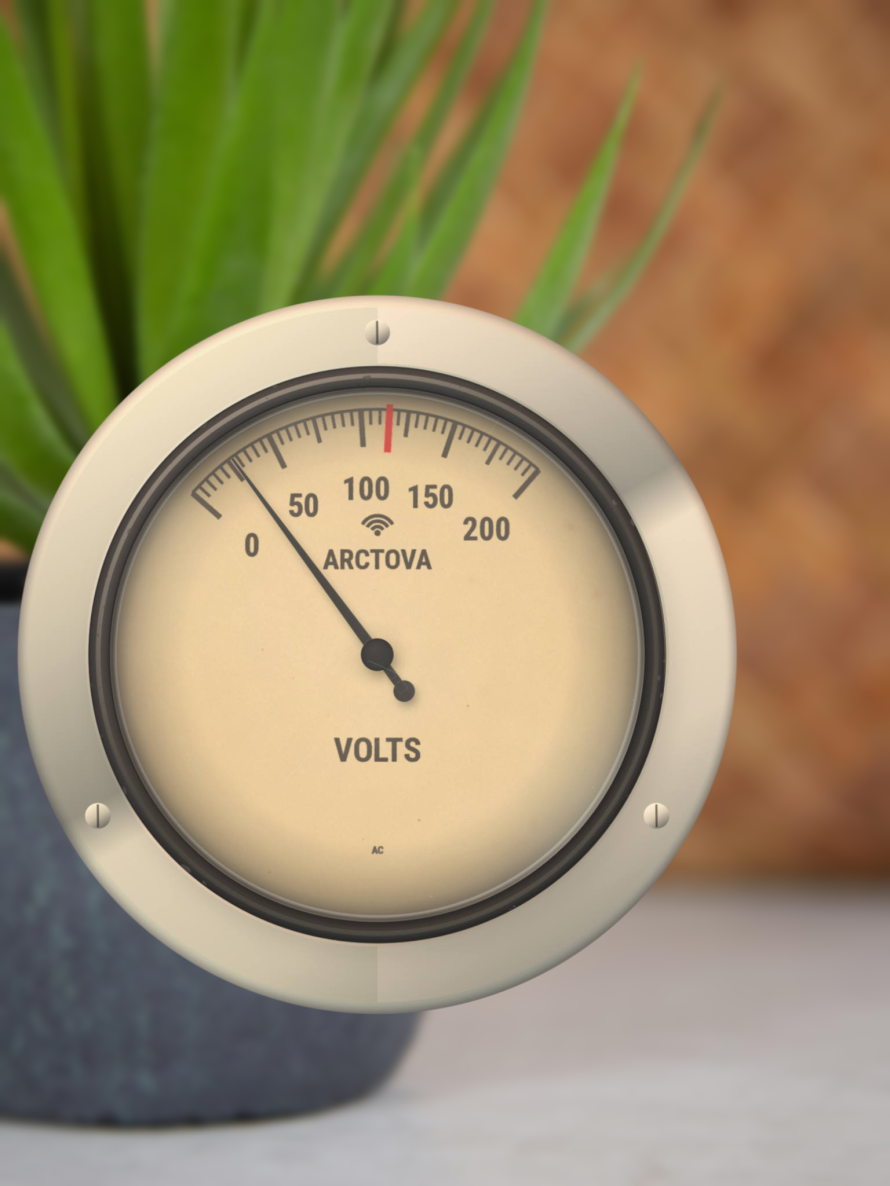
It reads 27.5 V
